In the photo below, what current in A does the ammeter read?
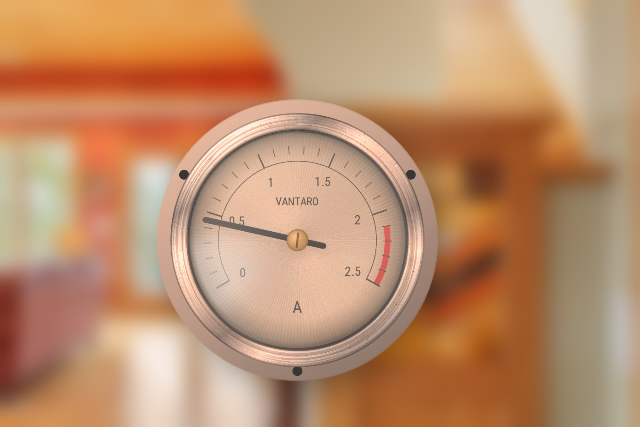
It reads 0.45 A
